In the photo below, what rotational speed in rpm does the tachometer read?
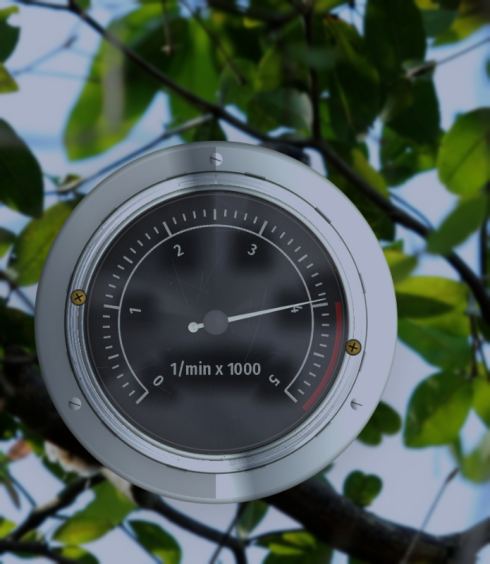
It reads 3950 rpm
